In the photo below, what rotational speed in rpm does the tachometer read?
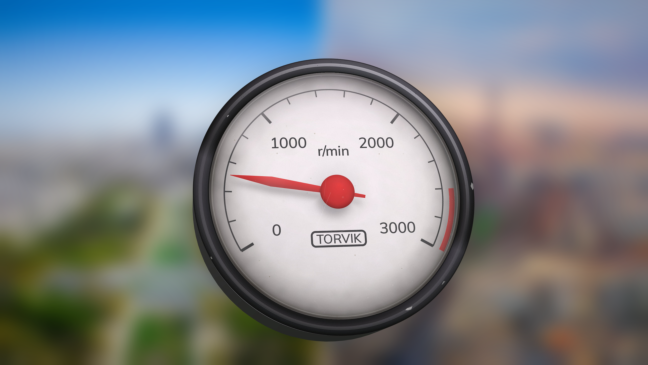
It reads 500 rpm
